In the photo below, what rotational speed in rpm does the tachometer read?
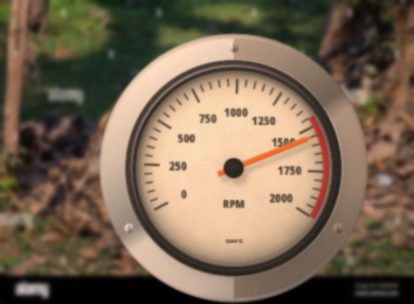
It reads 1550 rpm
